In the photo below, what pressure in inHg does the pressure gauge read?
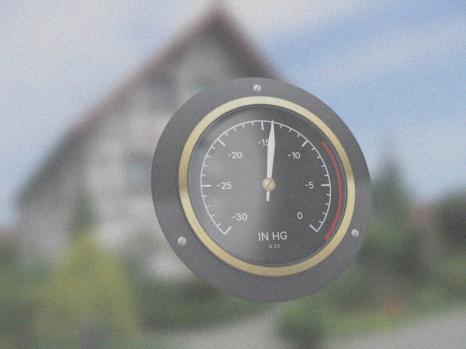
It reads -14 inHg
